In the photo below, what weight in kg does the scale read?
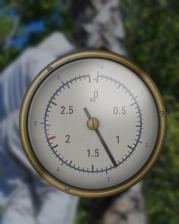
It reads 1.25 kg
